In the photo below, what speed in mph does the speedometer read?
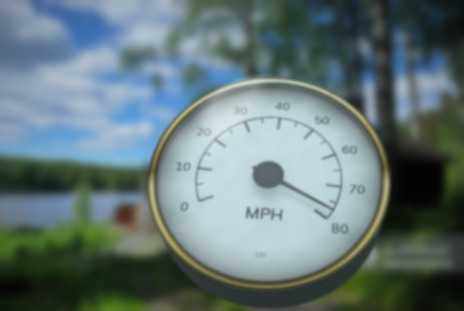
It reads 77.5 mph
